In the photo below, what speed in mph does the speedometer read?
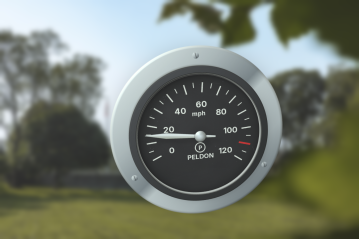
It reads 15 mph
